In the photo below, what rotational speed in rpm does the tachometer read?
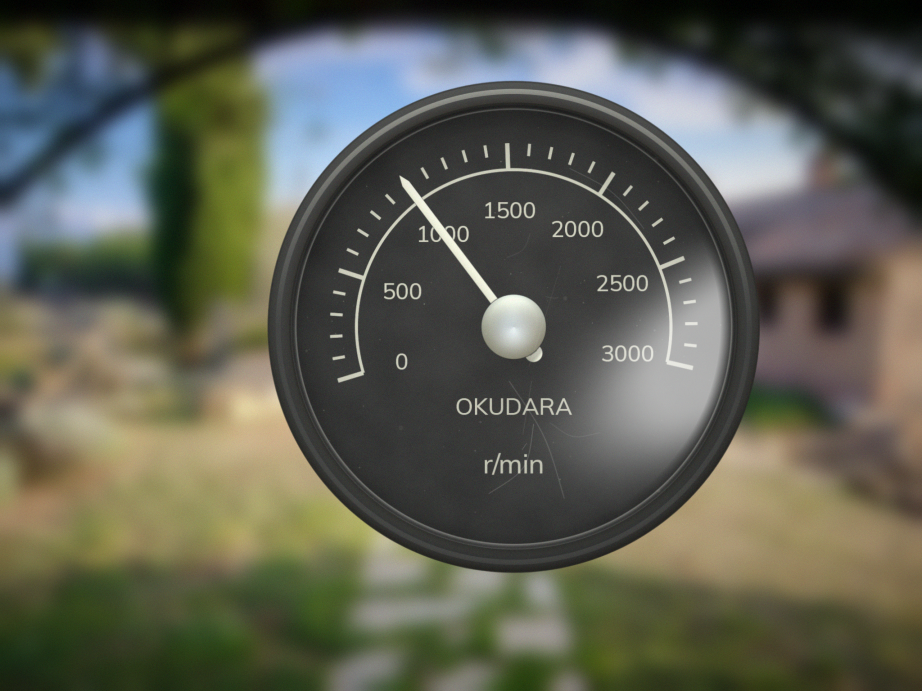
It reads 1000 rpm
